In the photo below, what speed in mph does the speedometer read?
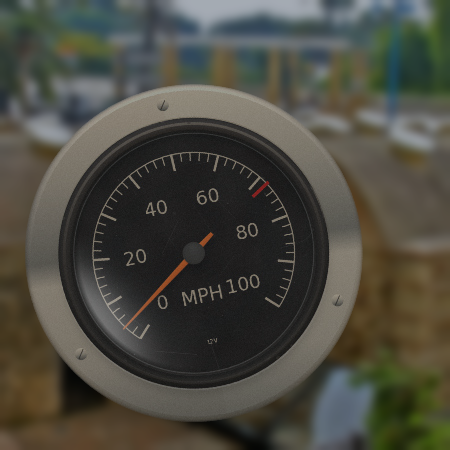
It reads 4 mph
